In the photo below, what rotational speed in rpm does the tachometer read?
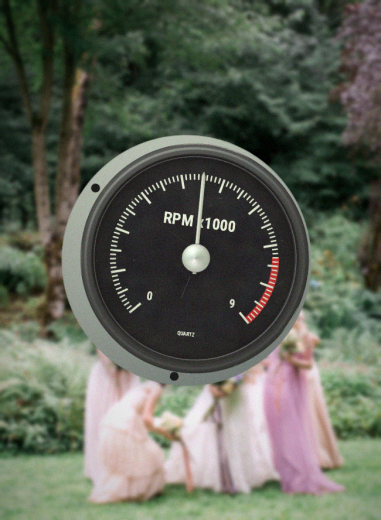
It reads 4500 rpm
